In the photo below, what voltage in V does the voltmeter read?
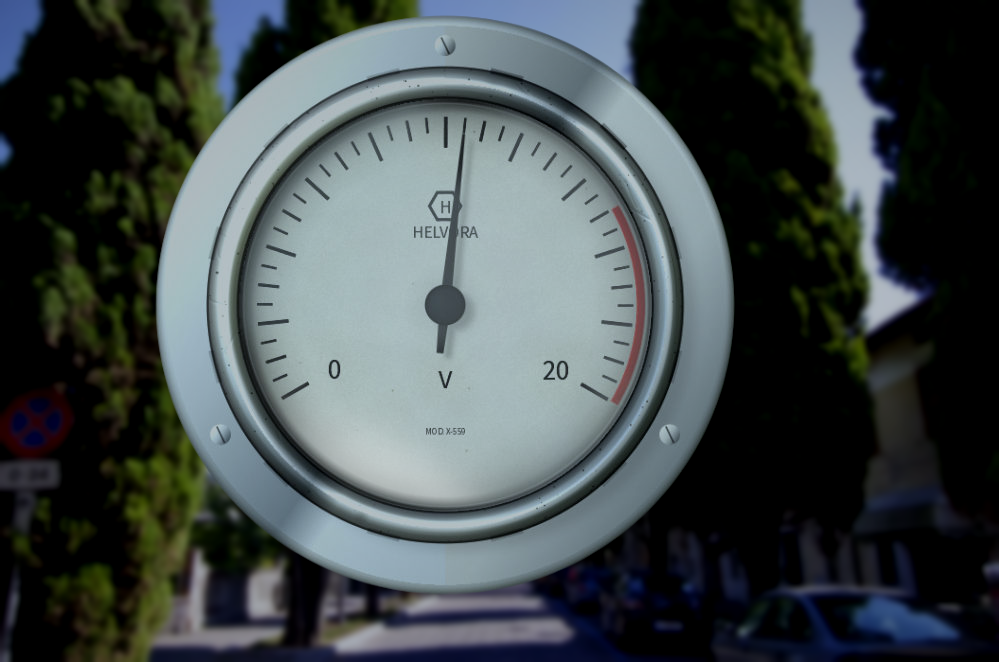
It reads 10.5 V
